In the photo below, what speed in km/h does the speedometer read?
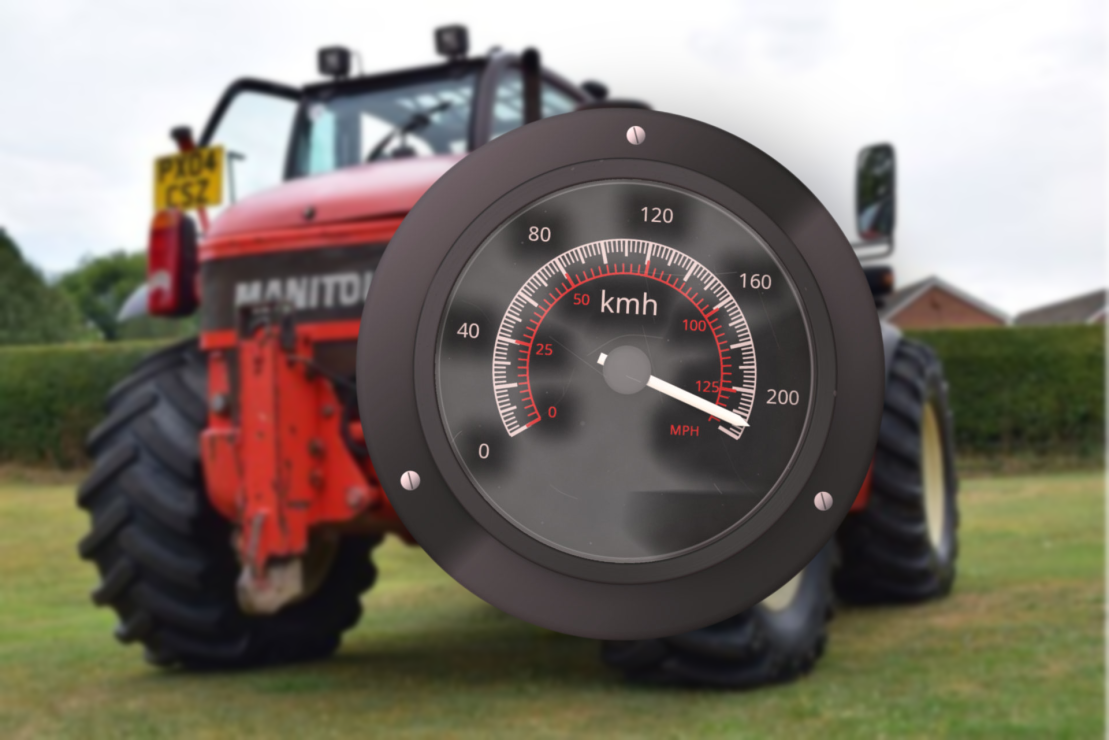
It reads 214 km/h
